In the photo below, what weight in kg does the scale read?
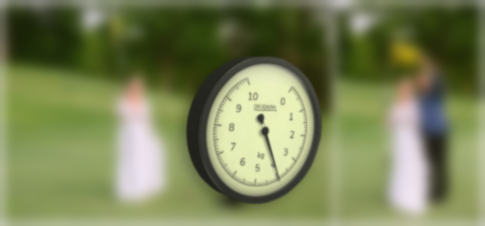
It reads 4 kg
